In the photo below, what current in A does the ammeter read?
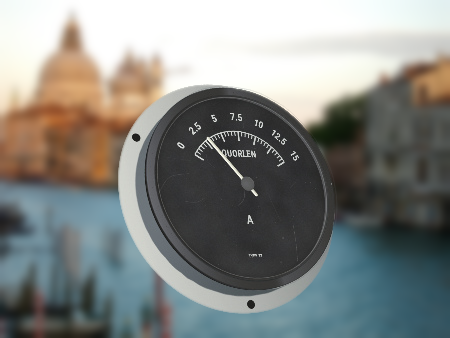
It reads 2.5 A
